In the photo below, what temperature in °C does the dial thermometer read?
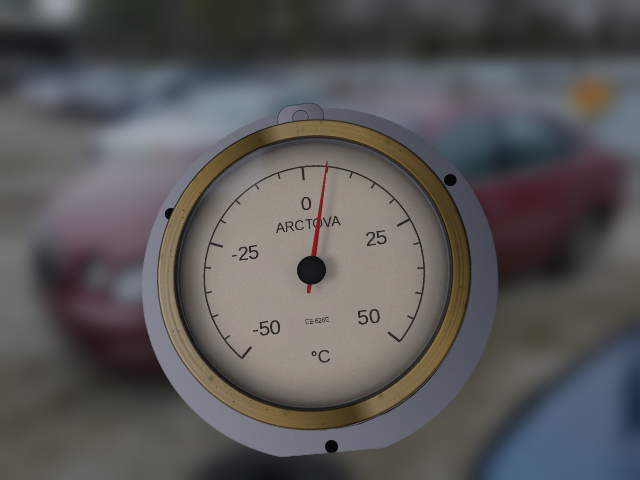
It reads 5 °C
